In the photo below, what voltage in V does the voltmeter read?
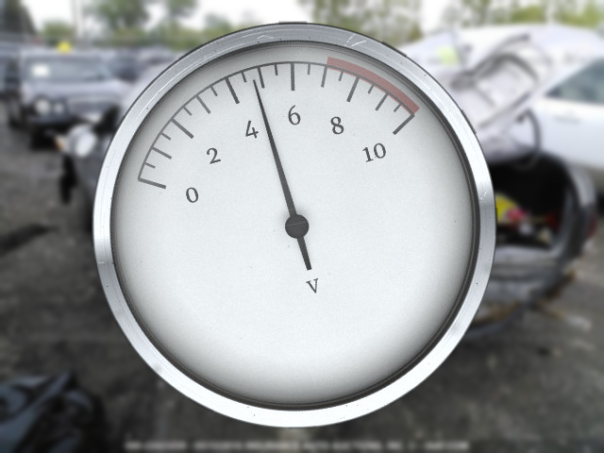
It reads 4.75 V
